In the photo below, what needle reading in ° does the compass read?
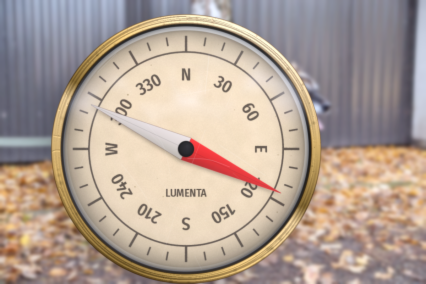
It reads 115 °
